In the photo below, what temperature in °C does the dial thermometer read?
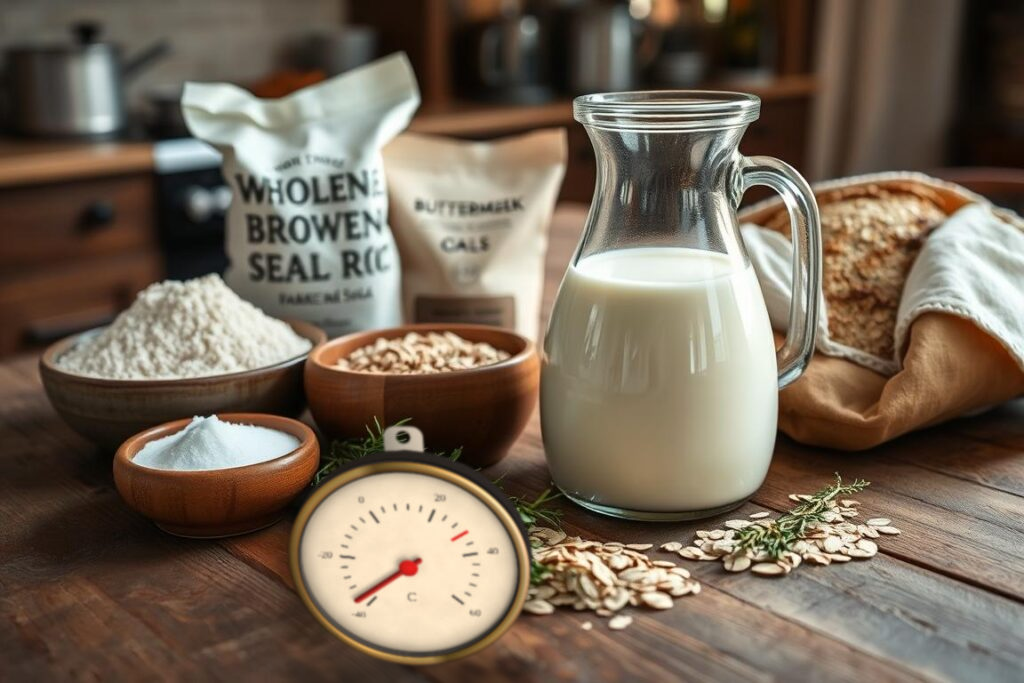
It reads -36 °C
